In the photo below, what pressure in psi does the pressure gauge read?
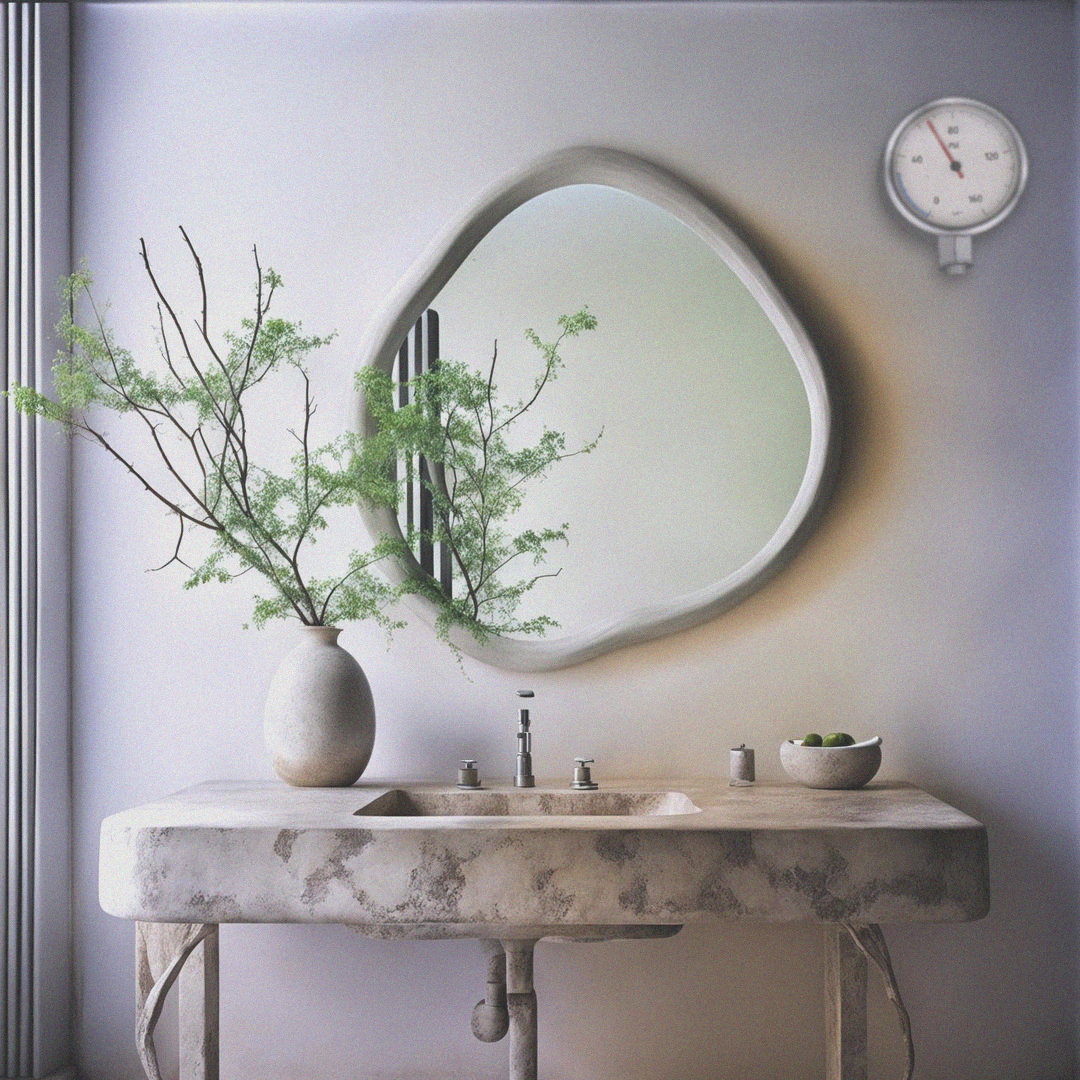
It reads 65 psi
